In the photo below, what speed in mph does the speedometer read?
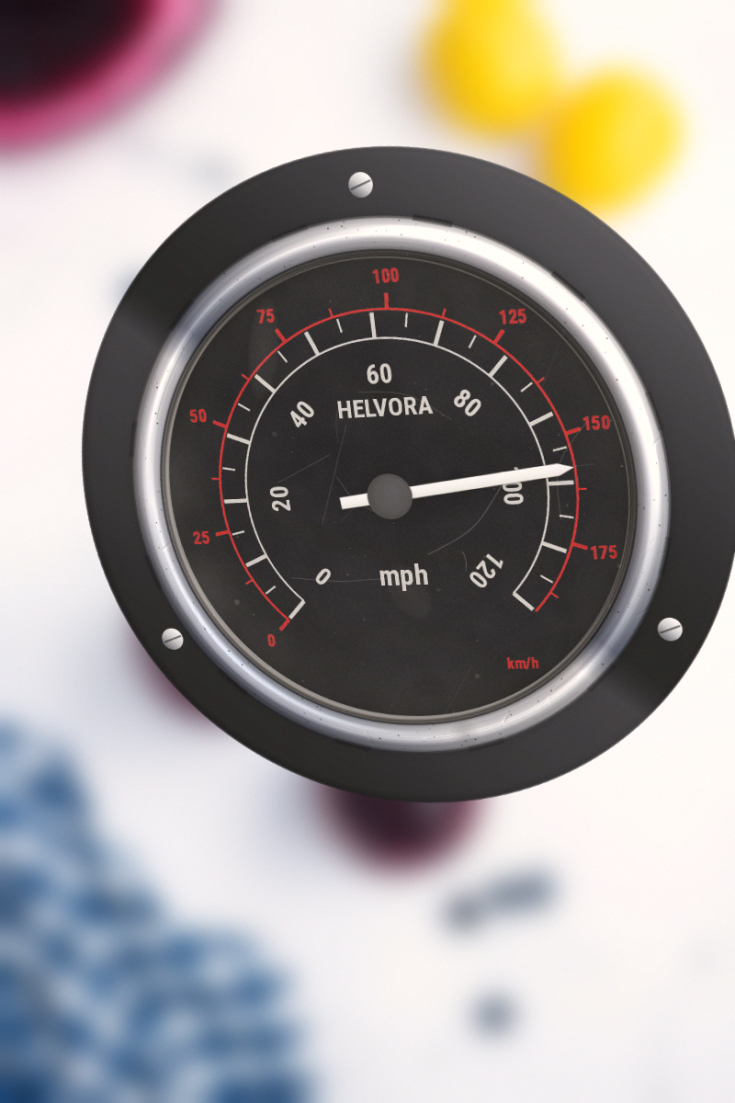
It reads 97.5 mph
